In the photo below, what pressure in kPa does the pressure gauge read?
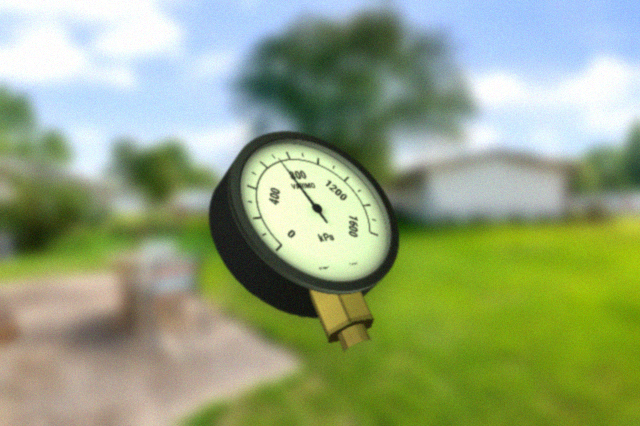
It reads 700 kPa
